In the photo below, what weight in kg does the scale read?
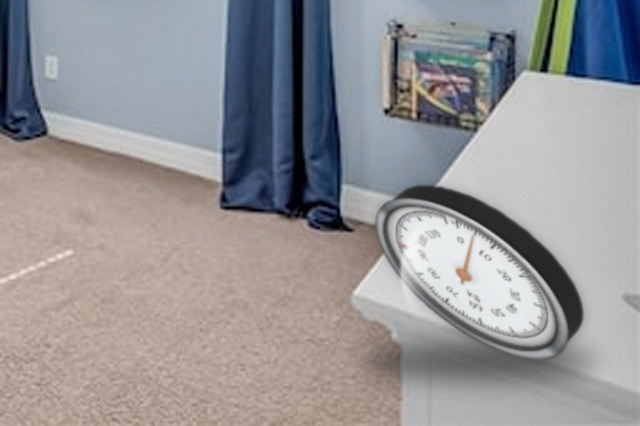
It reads 5 kg
